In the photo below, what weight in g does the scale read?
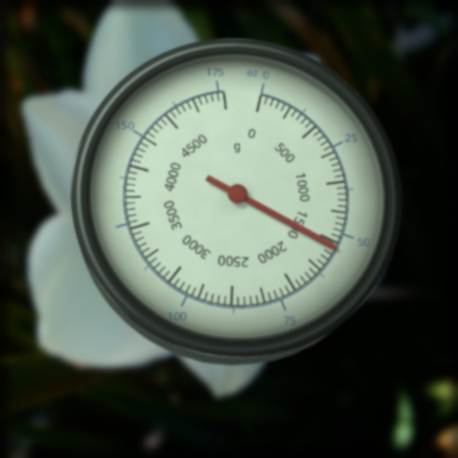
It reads 1550 g
